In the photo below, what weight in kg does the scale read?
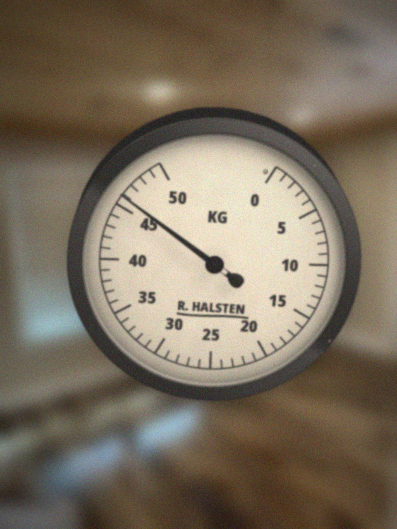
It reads 46 kg
